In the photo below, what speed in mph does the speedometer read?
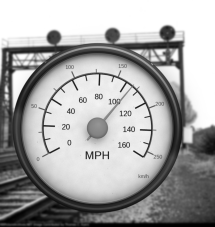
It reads 105 mph
